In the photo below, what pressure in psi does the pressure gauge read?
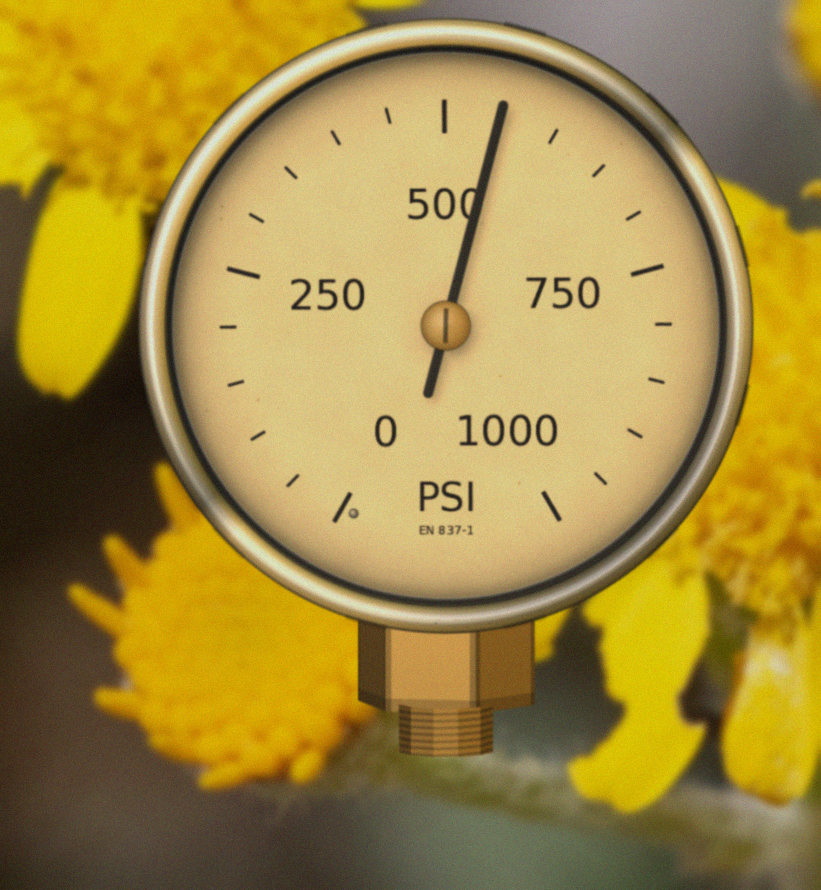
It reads 550 psi
